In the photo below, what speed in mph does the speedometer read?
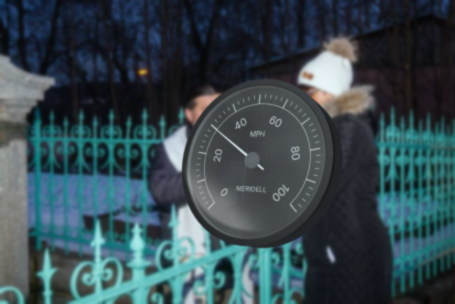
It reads 30 mph
